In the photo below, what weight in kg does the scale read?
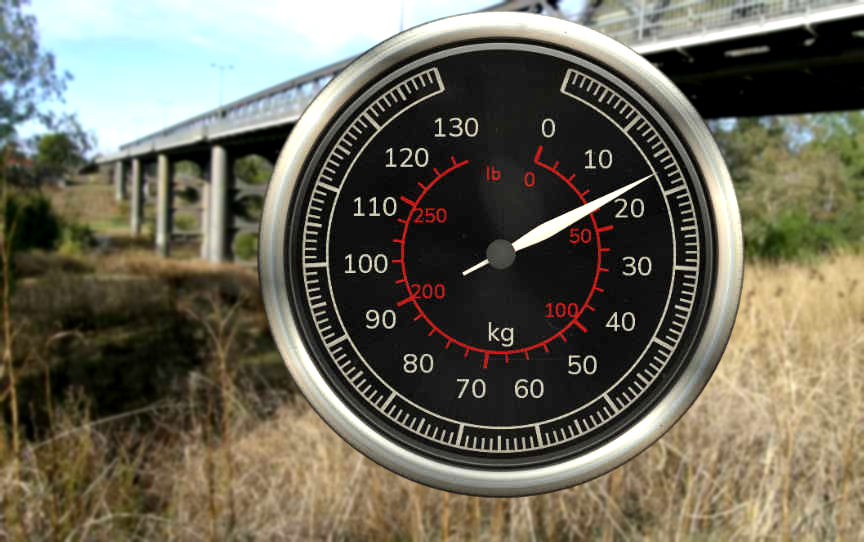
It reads 17 kg
